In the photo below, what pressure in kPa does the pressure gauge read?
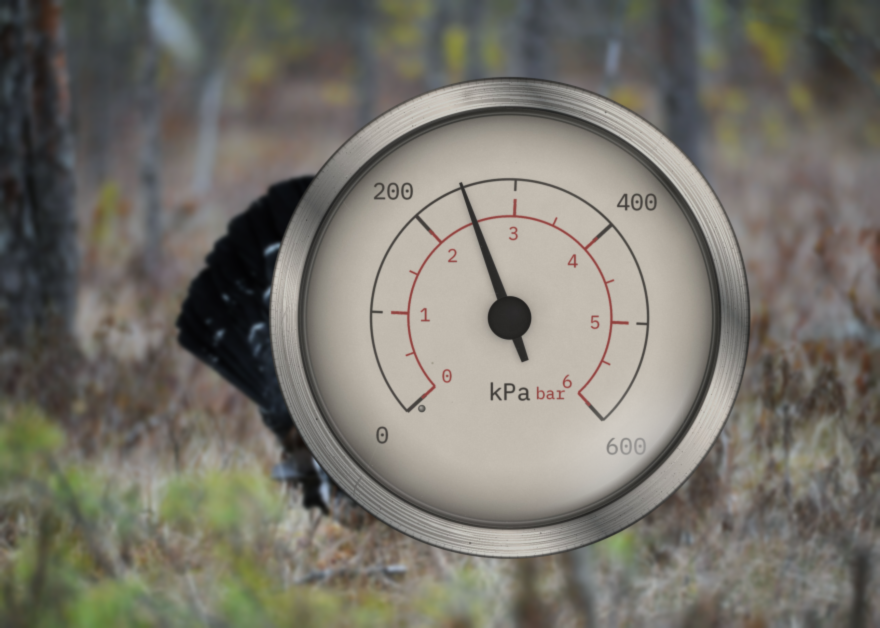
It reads 250 kPa
